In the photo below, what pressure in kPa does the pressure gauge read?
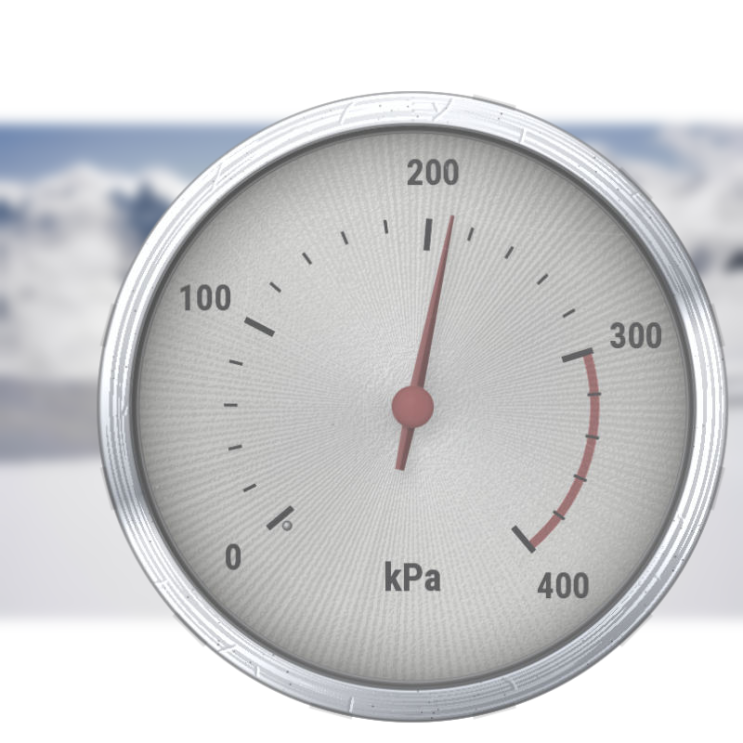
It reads 210 kPa
